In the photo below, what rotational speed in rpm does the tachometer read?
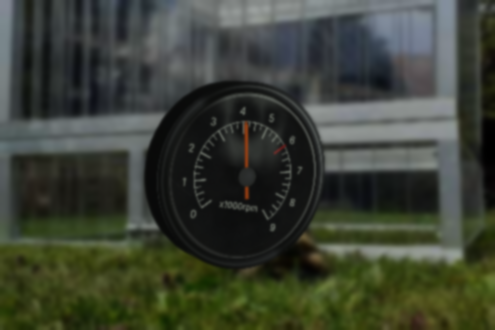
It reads 4000 rpm
